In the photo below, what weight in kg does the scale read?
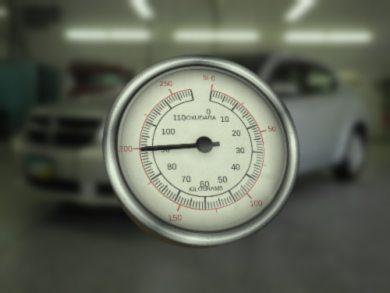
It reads 90 kg
